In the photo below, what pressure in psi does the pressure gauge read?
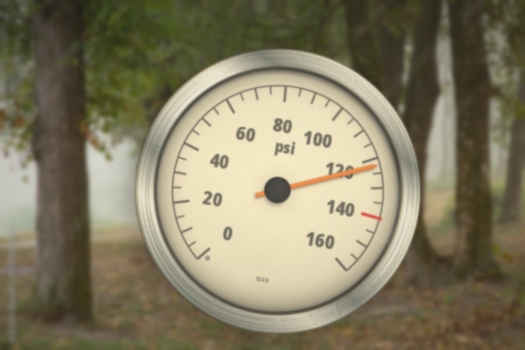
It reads 122.5 psi
